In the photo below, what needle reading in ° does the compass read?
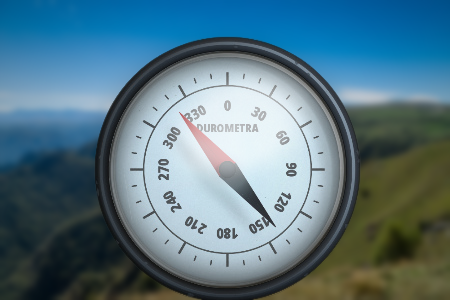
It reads 320 °
